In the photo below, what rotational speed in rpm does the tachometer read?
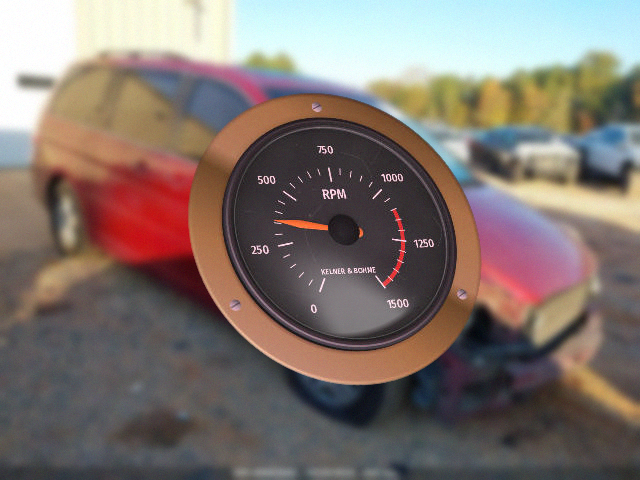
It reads 350 rpm
